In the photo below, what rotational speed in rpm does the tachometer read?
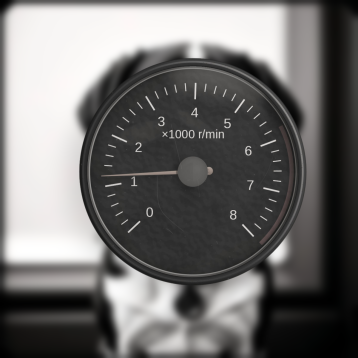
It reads 1200 rpm
